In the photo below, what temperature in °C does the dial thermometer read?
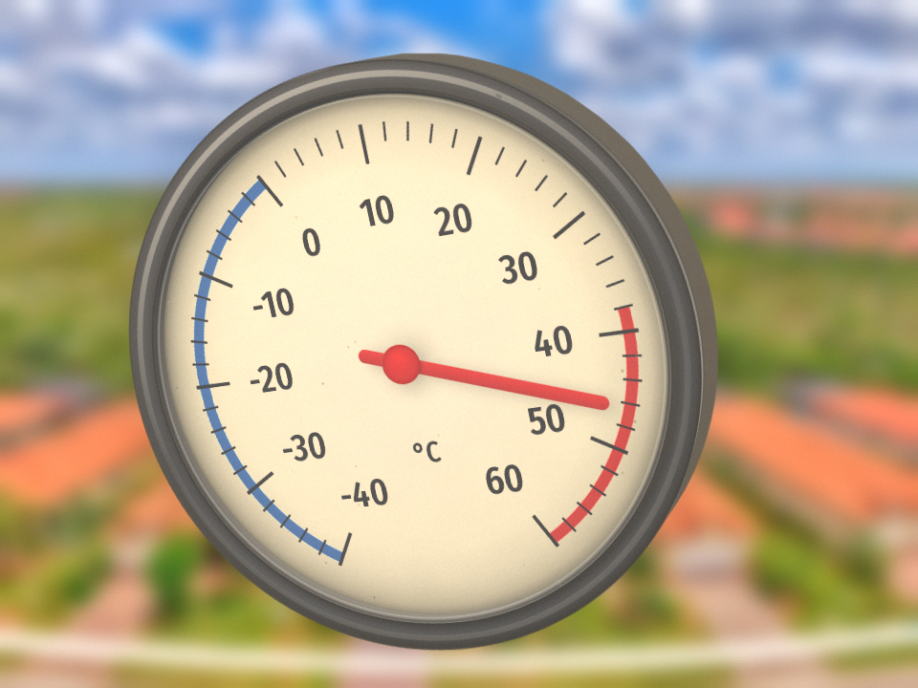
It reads 46 °C
